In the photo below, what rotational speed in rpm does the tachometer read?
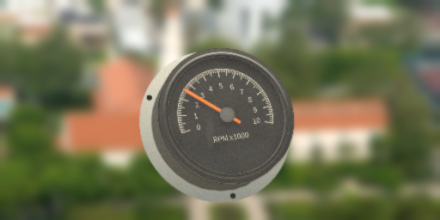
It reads 2500 rpm
